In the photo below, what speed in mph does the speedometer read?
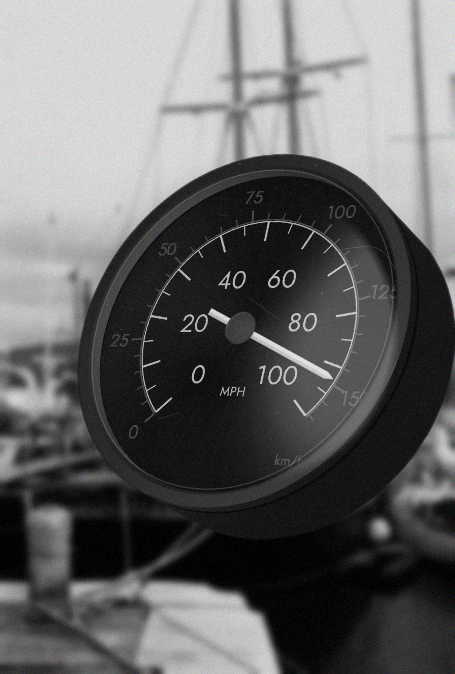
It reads 92.5 mph
